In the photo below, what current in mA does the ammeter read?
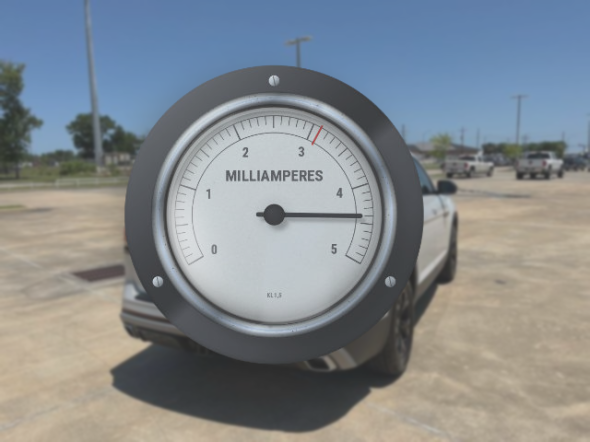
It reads 4.4 mA
